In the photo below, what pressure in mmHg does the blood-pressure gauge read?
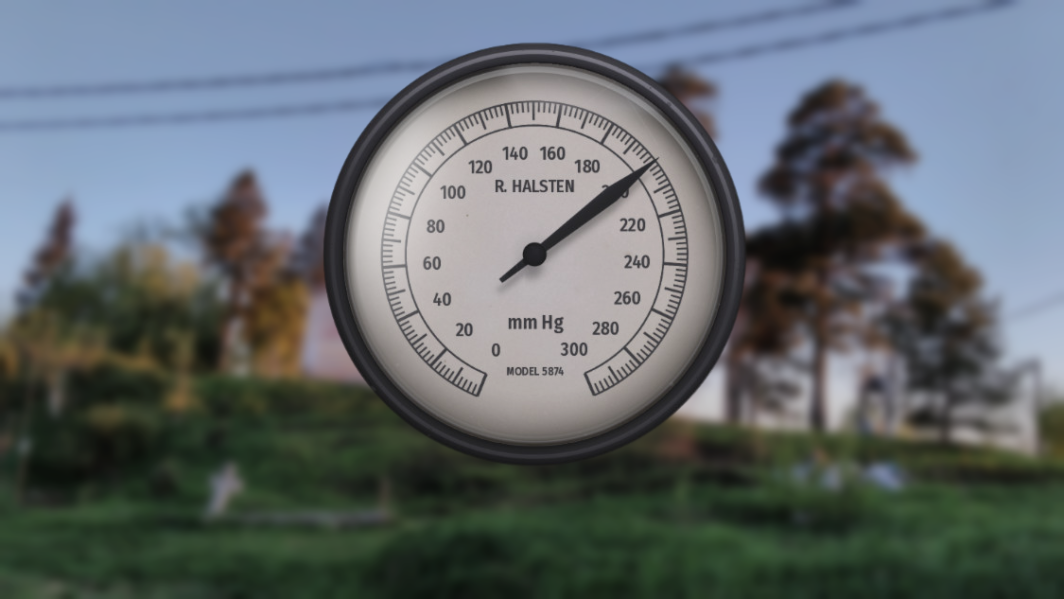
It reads 200 mmHg
